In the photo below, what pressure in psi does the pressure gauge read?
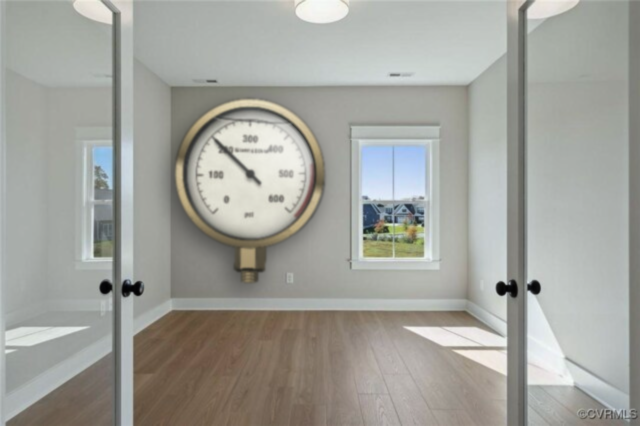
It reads 200 psi
